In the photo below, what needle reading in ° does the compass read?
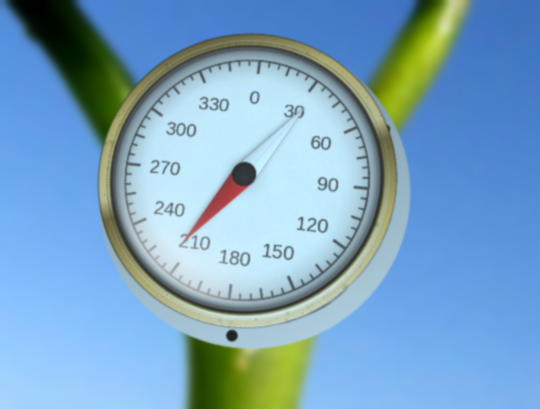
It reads 215 °
